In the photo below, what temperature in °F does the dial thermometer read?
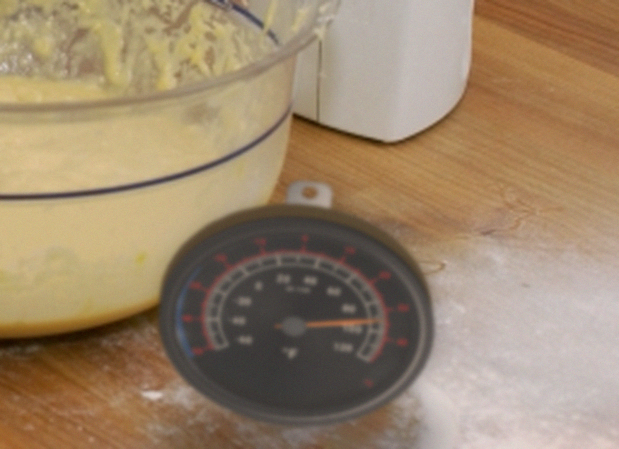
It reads 90 °F
